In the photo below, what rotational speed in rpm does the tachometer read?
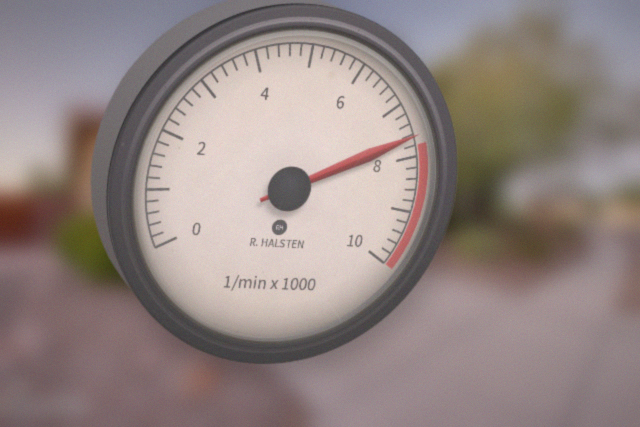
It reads 7600 rpm
